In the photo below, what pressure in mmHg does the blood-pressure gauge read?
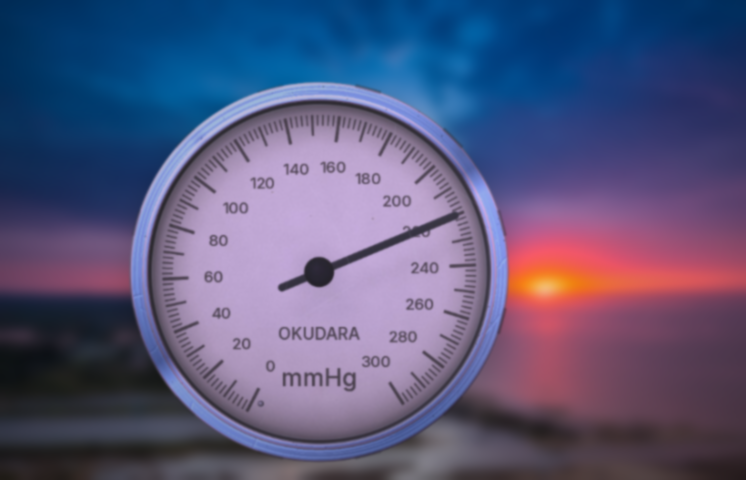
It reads 220 mmHg
